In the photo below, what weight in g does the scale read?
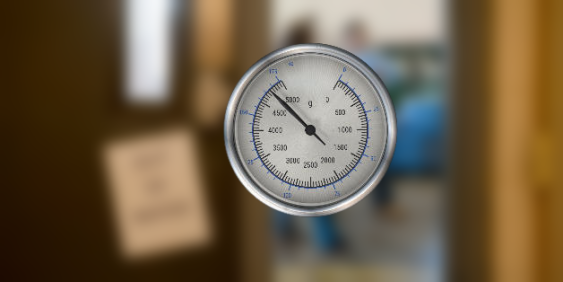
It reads 4750 g
